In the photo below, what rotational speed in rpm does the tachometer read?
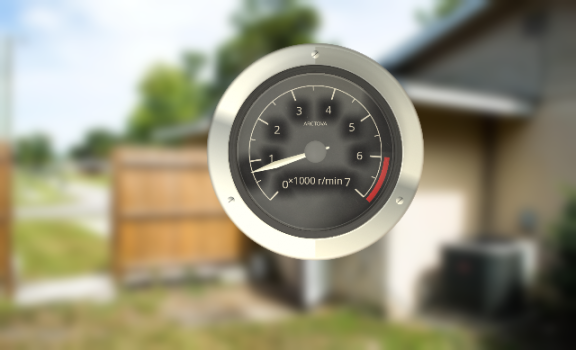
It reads 750 rpm
